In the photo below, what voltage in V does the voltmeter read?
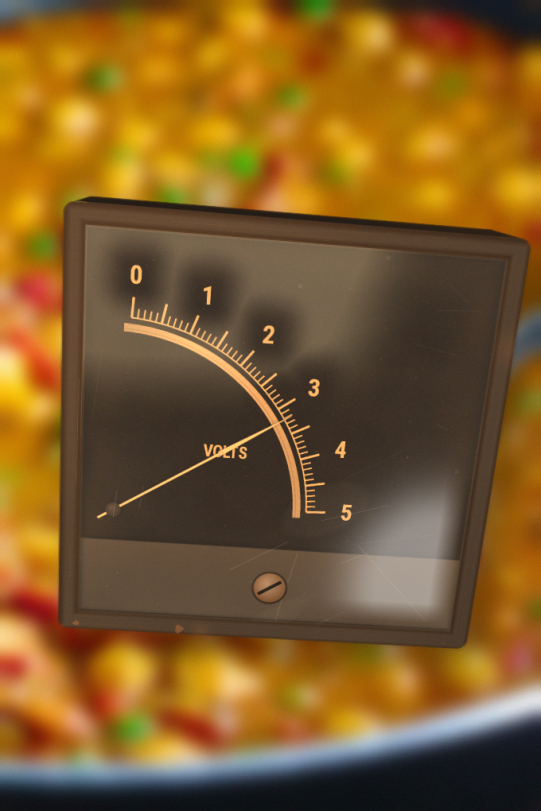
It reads 3.2 V
